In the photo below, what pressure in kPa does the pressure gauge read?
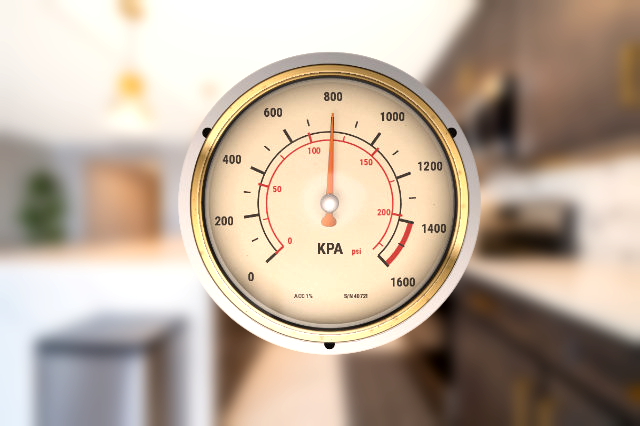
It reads 800 kPa
